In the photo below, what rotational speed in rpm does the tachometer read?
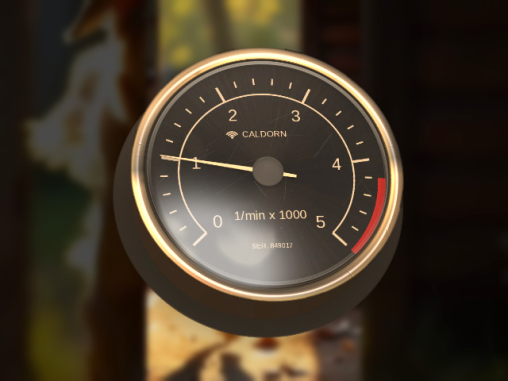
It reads 1000 rpm
